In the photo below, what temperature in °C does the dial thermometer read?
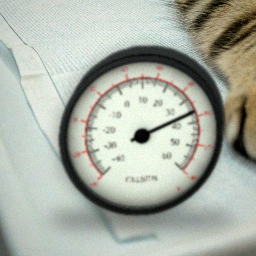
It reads 35 °C
